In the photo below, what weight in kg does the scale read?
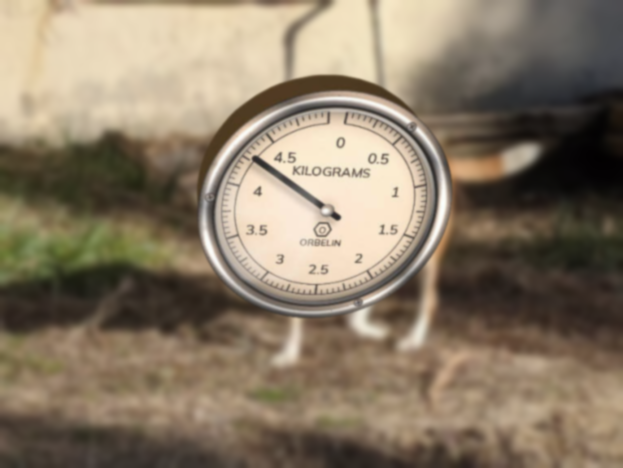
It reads 4.3 kg
